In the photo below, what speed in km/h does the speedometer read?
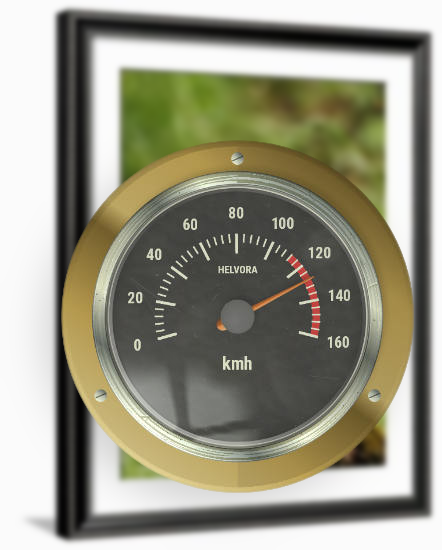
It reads 128 km/h
